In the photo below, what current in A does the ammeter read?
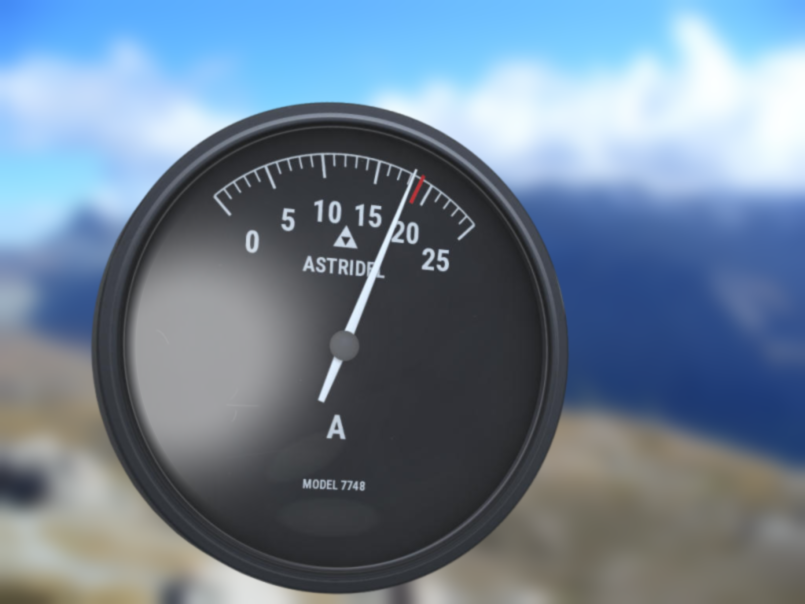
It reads 18 A
